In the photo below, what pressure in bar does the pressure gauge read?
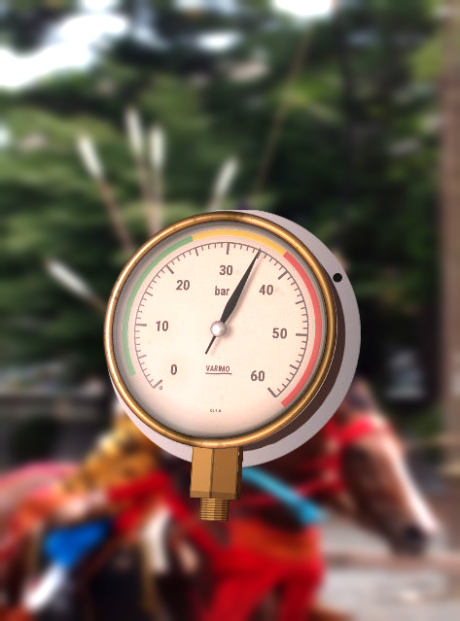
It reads 35 bar
